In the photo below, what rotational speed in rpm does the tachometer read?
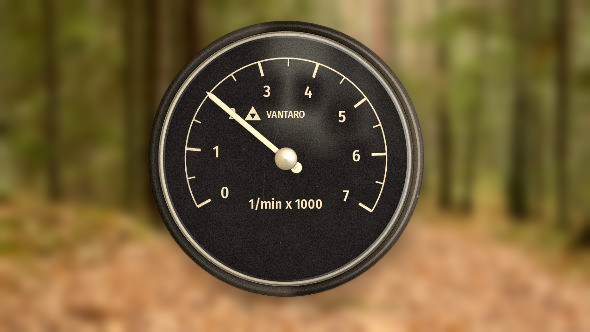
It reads 2000 rpm
